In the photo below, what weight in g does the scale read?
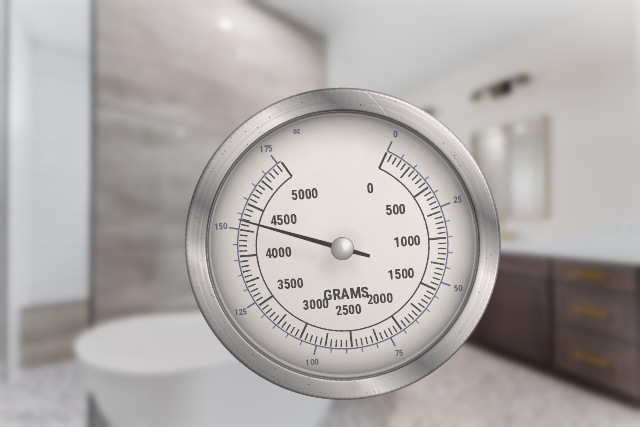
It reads 4350 g
